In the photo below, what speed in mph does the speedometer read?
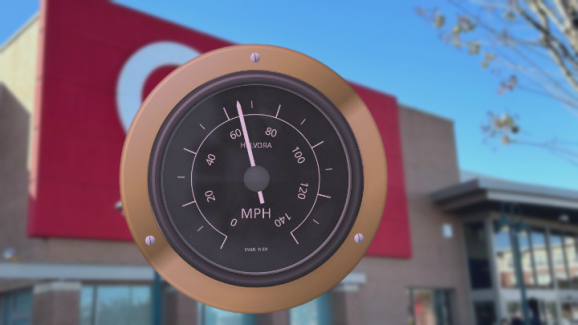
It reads 65 mph
